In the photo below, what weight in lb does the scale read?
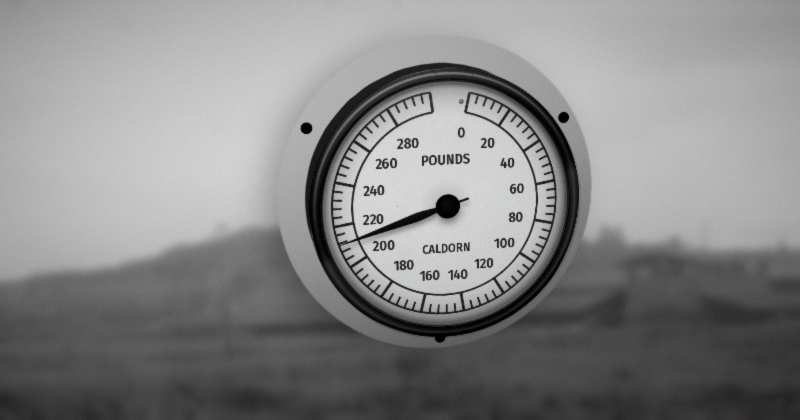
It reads 212 lb
